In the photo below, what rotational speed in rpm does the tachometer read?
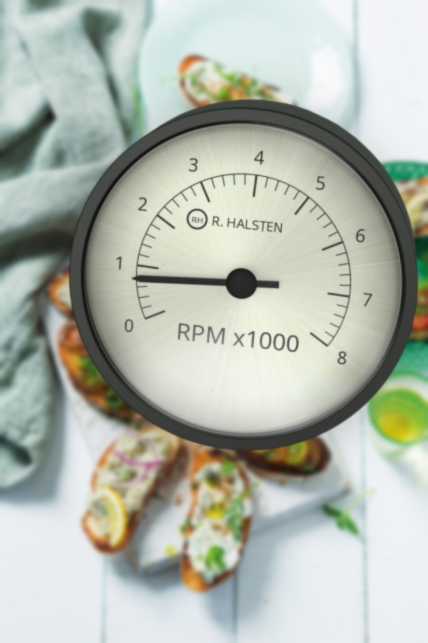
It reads 800 rpm
